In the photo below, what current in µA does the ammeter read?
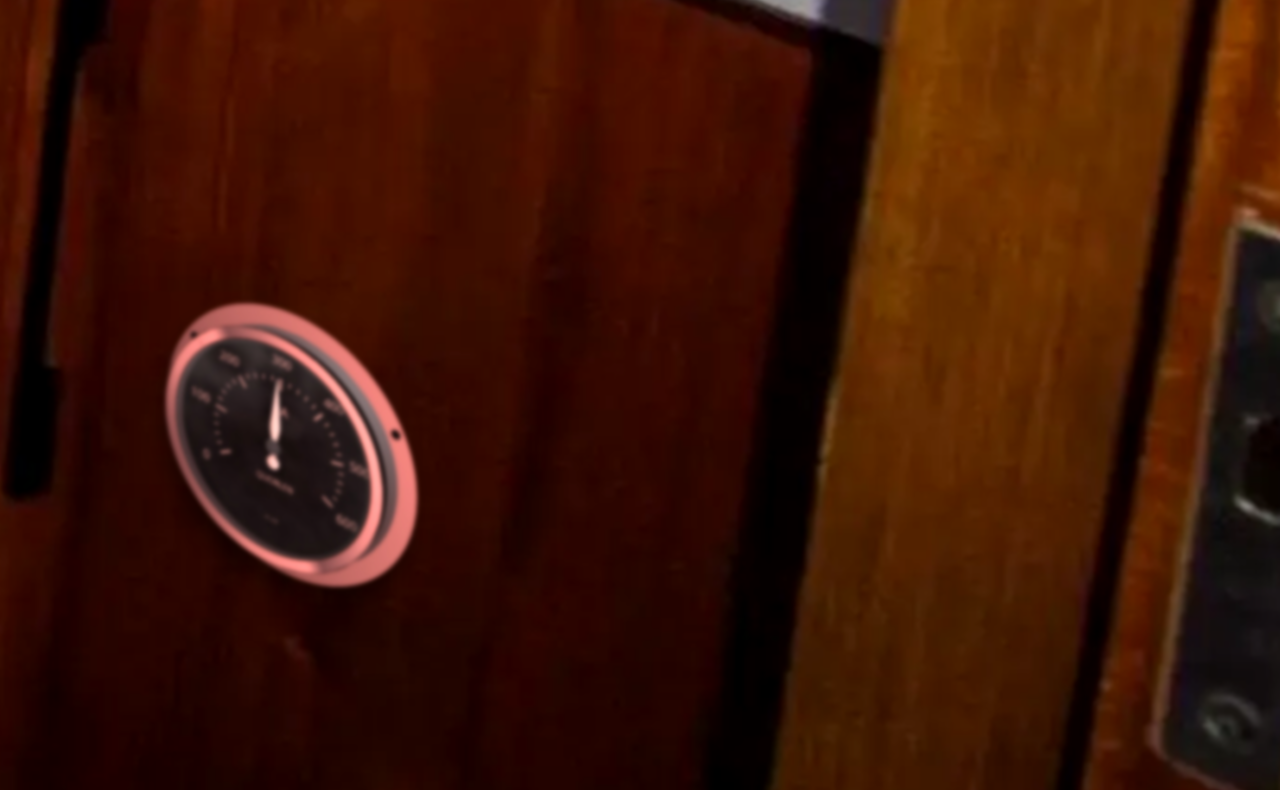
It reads 300 µA
